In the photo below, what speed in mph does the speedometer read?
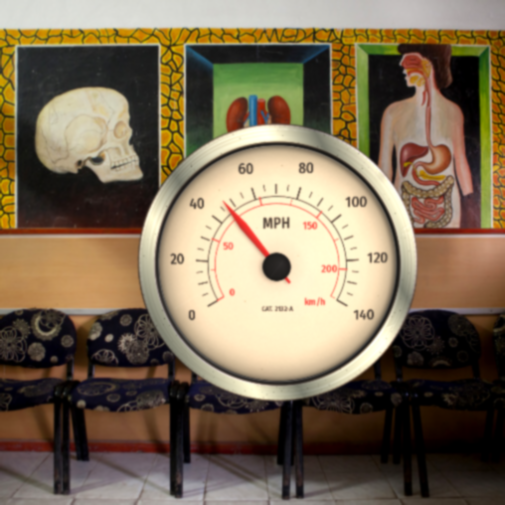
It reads 47.5 mph
